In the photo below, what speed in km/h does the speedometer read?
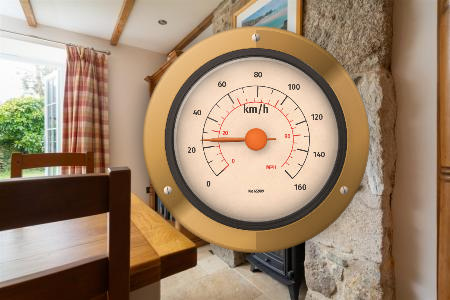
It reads 25 km/h
